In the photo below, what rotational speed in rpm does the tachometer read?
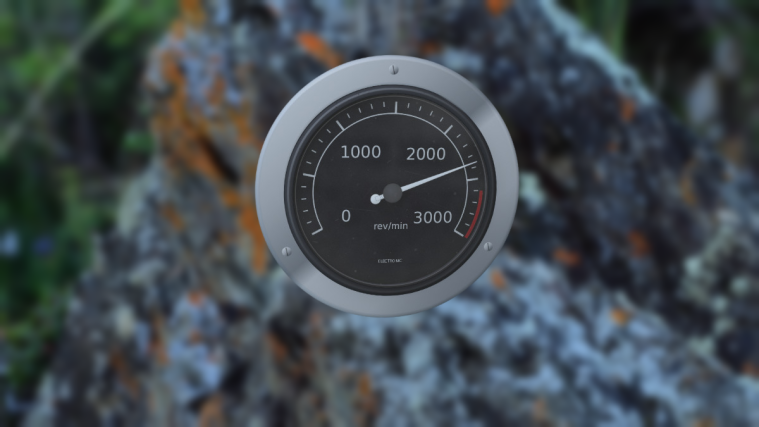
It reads 2350 rpm
